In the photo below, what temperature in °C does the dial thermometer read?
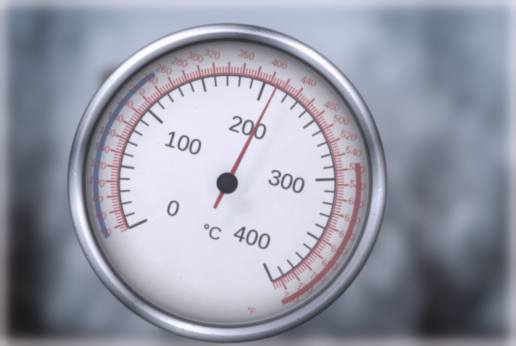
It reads 210 °C
